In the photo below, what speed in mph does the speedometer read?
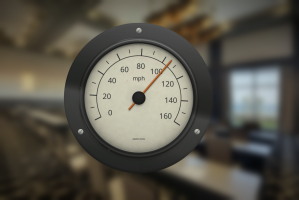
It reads 105 mph
